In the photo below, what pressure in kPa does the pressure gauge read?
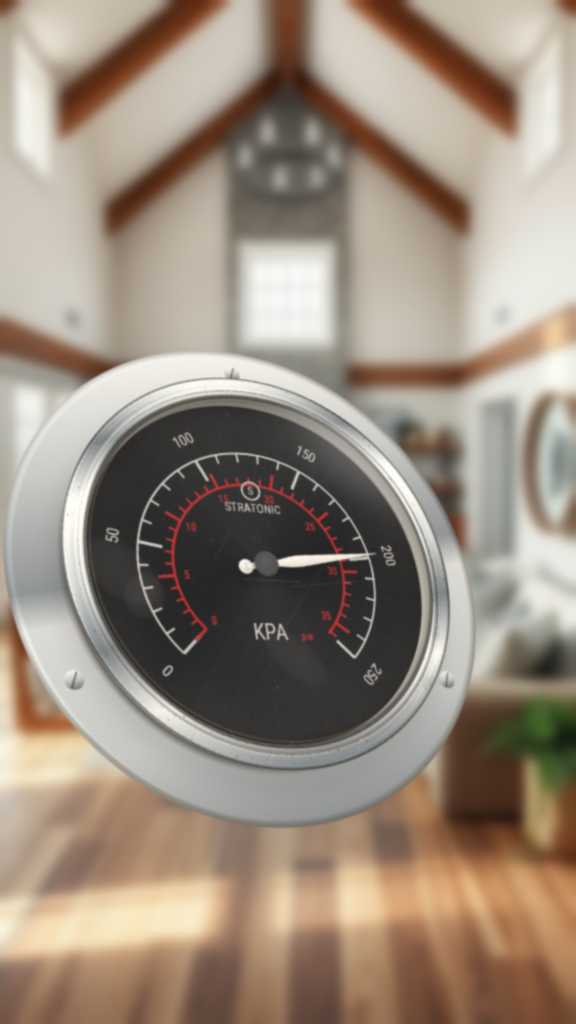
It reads 200 kPa
